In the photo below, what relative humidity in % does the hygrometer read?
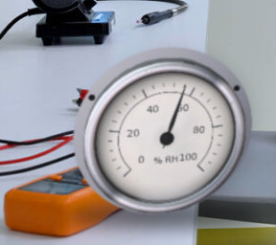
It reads 56 %
